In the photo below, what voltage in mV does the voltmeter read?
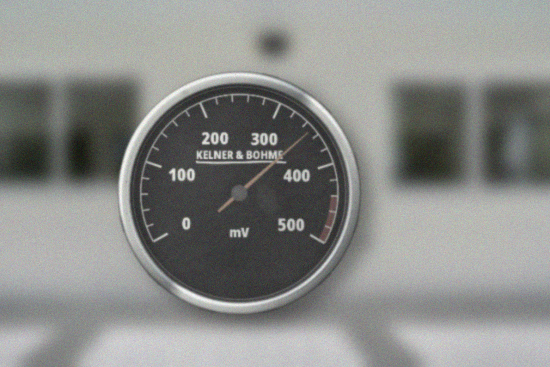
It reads 350 mV
